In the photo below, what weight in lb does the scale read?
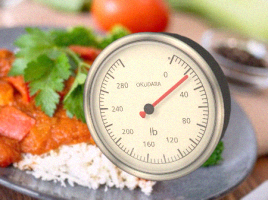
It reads 24 lb
